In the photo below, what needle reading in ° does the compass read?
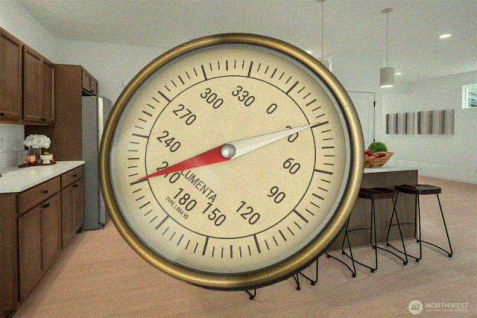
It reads 210 °
